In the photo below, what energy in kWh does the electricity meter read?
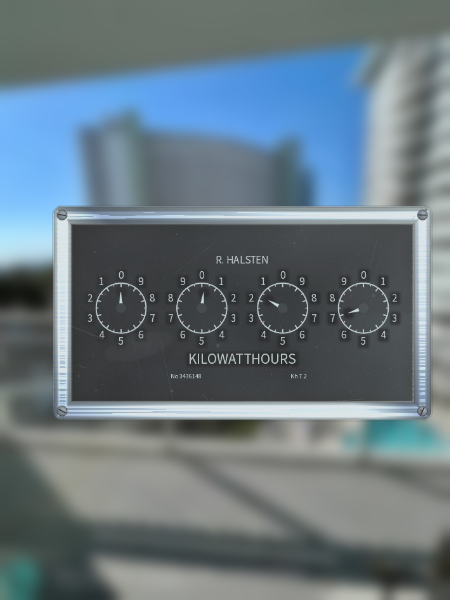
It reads 17 kWh
